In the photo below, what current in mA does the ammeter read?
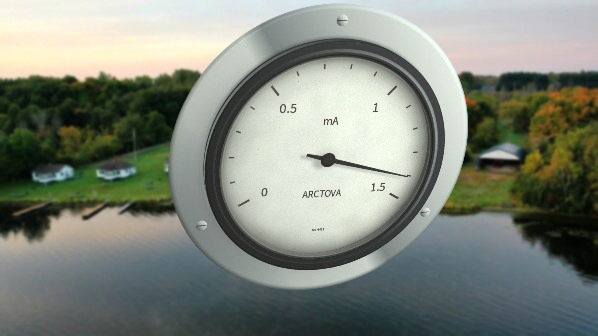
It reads 1.4 mA
